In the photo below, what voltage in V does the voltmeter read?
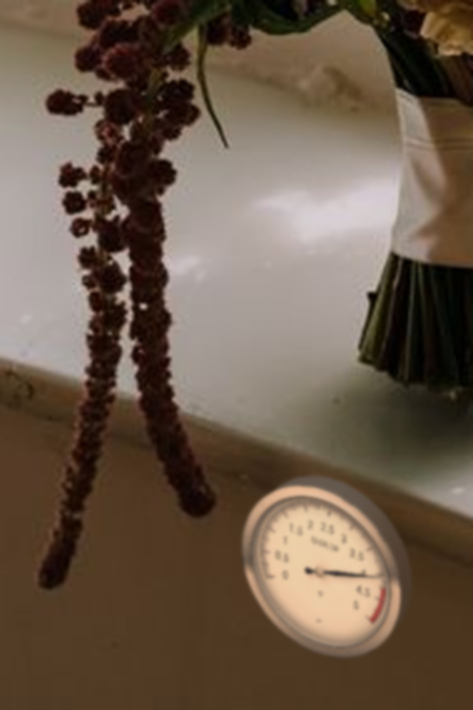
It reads 4 V
